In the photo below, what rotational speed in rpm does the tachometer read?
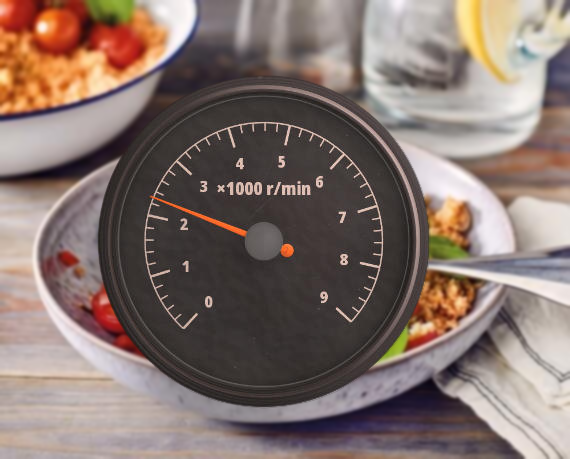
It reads 2300 rpm
